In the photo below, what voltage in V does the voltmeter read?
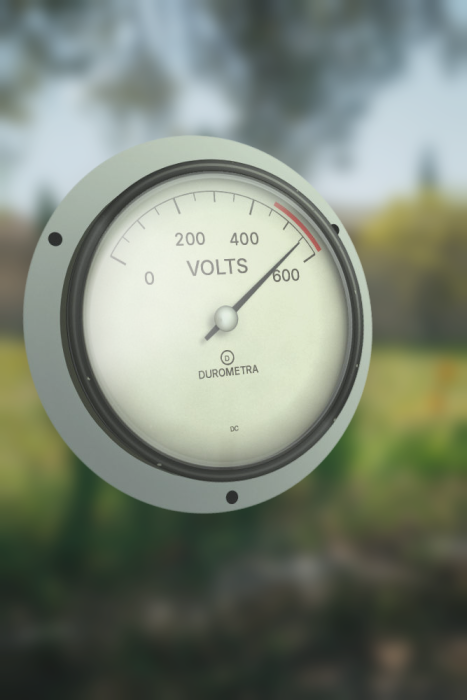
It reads 550 V
